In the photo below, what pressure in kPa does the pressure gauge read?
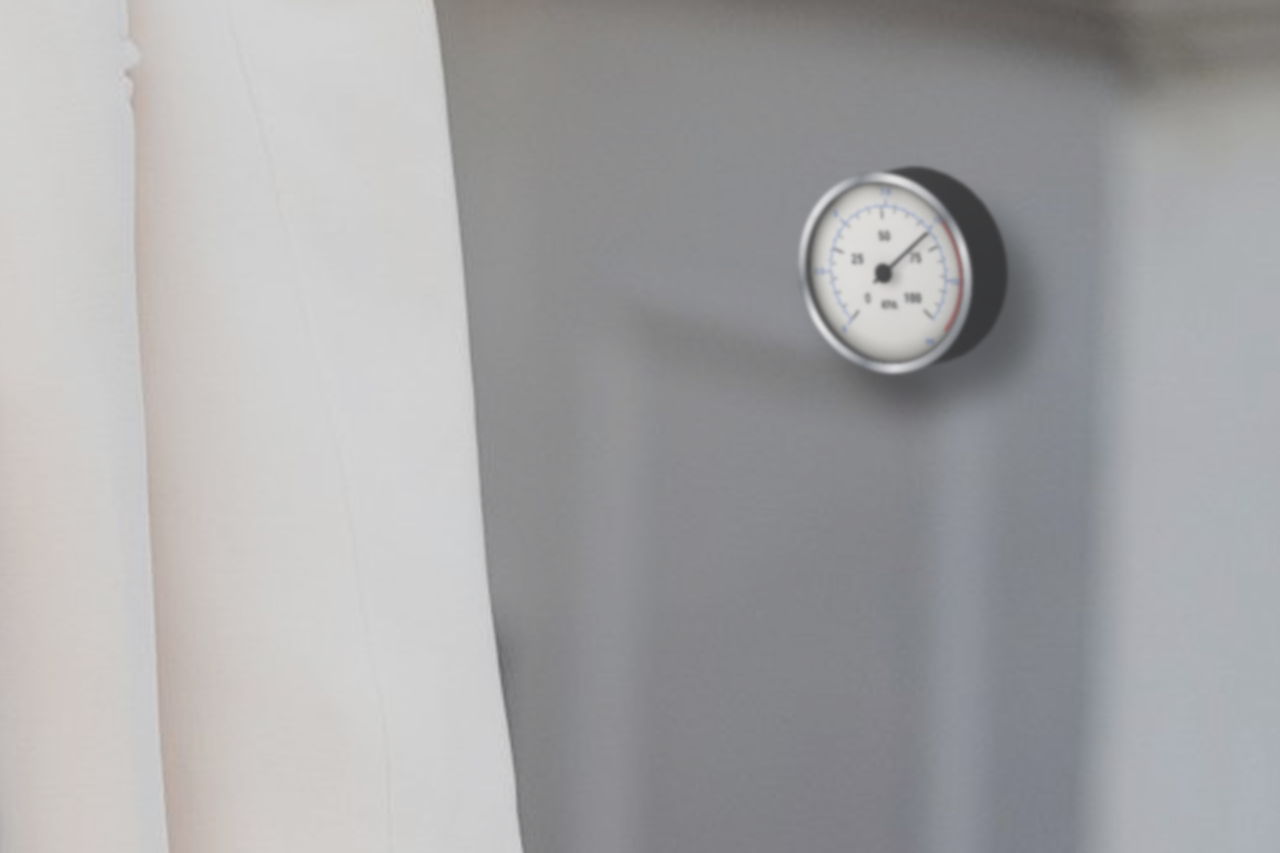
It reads 70 kPa
